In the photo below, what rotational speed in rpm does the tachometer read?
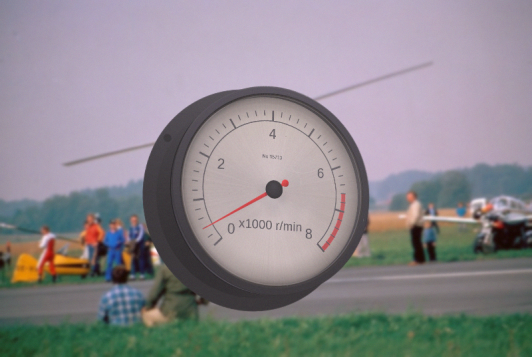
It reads 400 rpm
